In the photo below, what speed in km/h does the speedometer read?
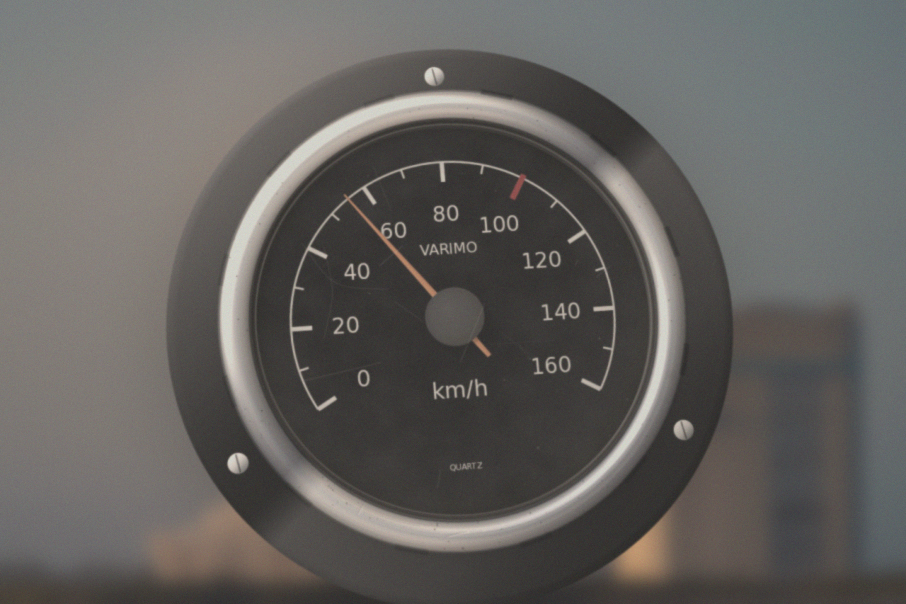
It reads 55 km/h
